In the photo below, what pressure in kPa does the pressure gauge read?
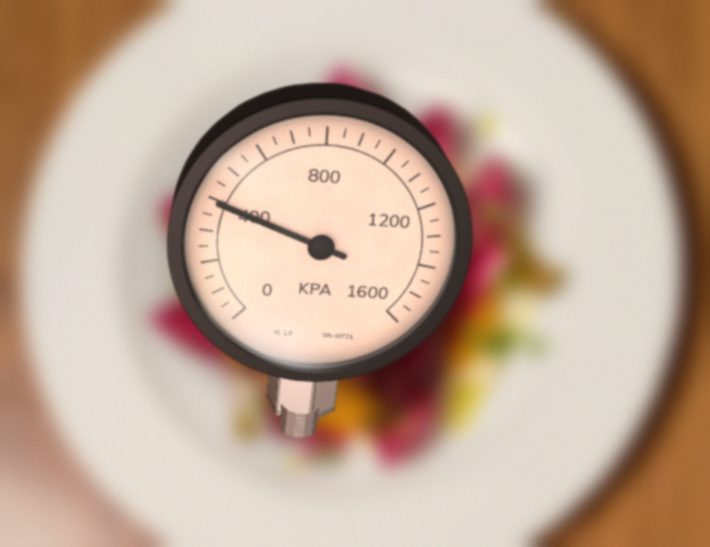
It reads 400 kPa
